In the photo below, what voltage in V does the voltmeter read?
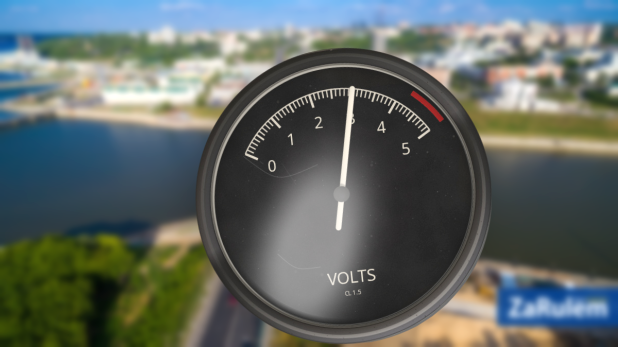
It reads 3 V
